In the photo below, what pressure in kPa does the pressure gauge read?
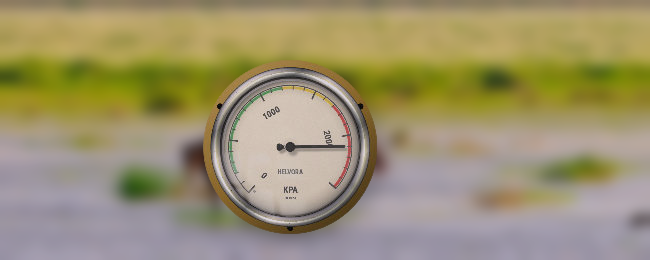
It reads 2100 kPa
